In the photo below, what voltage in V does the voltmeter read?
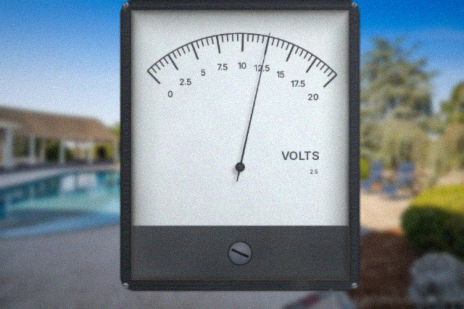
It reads 12.5 V
